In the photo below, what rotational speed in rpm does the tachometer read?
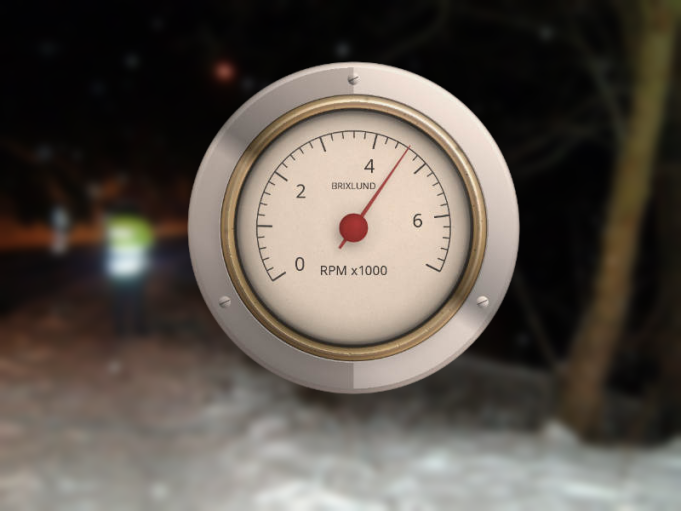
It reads 4600 rpm
